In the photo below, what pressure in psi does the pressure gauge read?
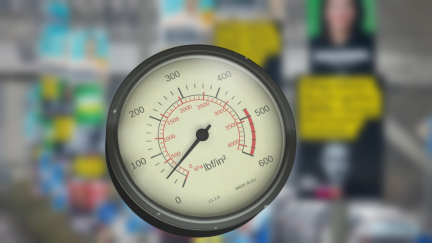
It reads 40 psi
